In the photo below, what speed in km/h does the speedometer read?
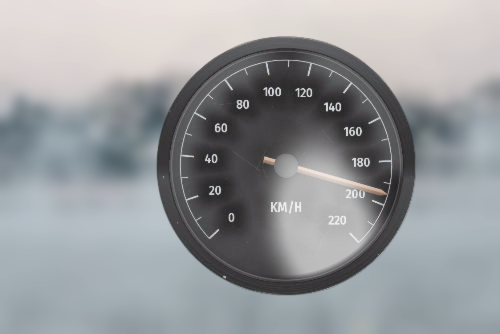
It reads 195 km/h
